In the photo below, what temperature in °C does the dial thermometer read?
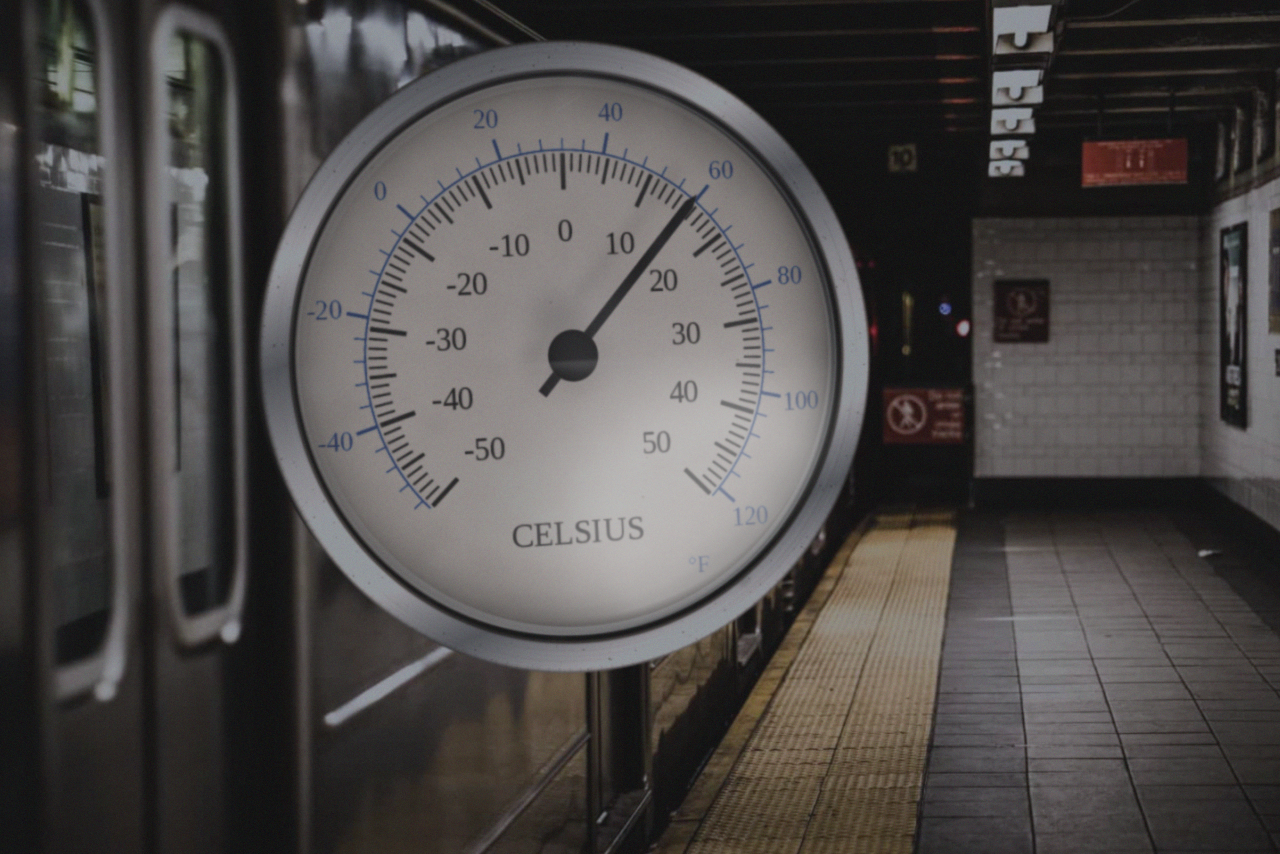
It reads 15 °C
